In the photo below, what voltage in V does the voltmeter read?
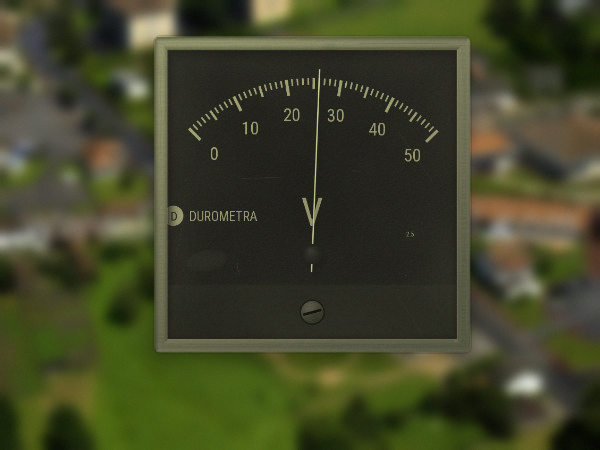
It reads 26 V
